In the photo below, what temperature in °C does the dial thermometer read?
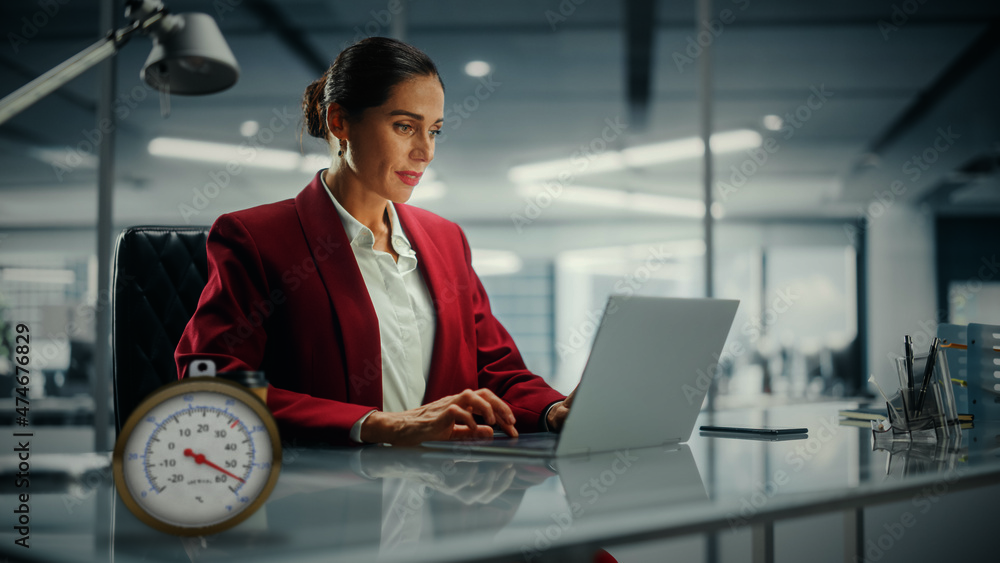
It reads 55 °C
